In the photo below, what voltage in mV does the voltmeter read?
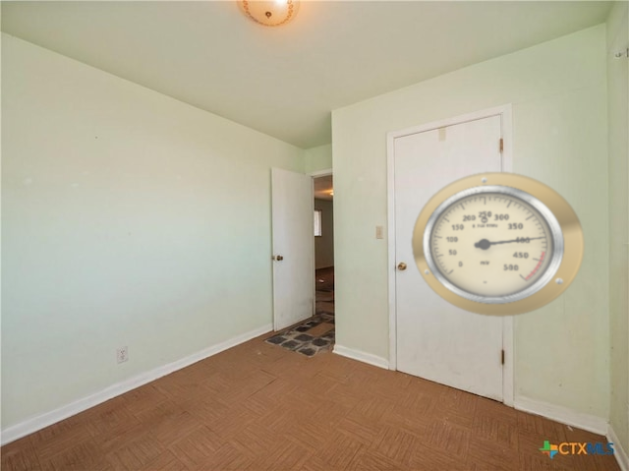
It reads 400 mV
